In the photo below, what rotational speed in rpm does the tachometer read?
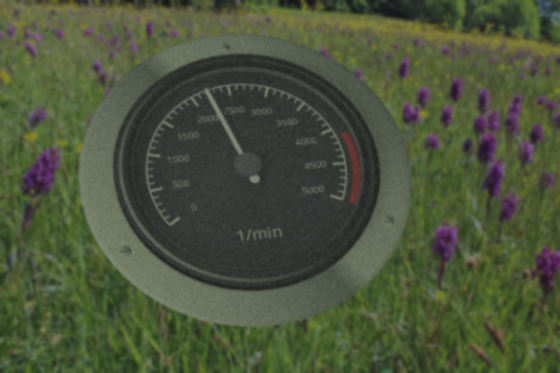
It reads 2200 rpm
